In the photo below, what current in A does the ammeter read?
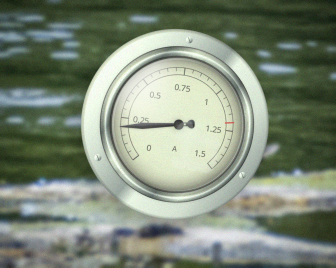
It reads 0.2 A
